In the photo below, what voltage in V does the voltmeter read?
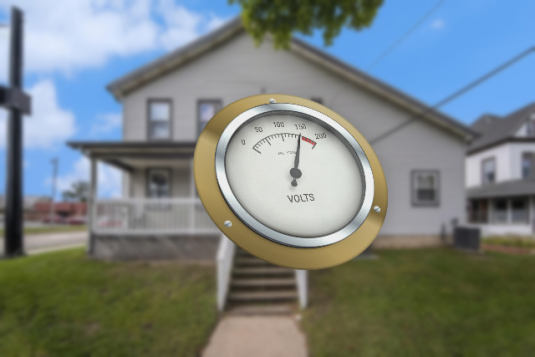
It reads 150 V
